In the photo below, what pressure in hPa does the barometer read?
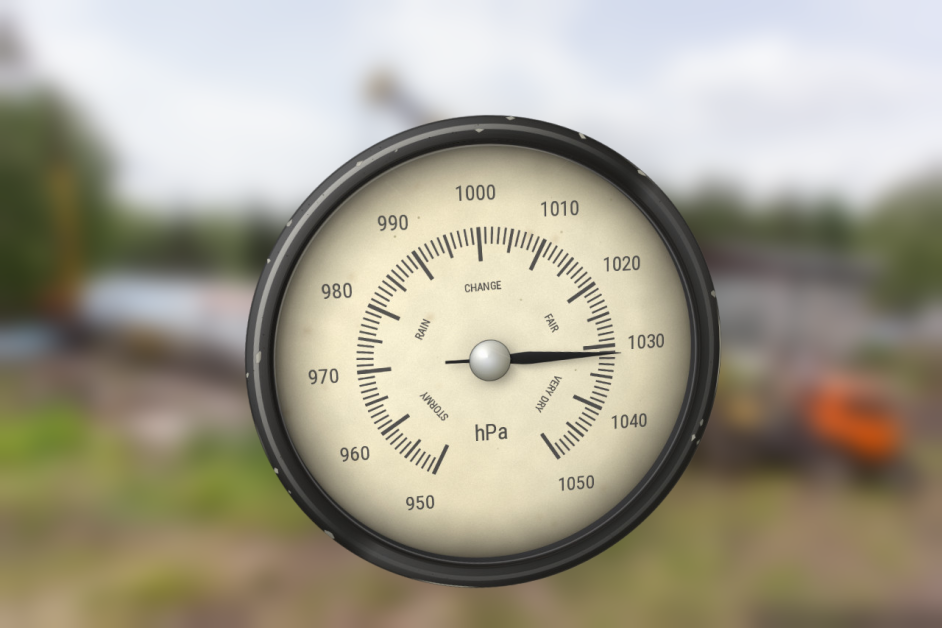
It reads 1031 hPa
